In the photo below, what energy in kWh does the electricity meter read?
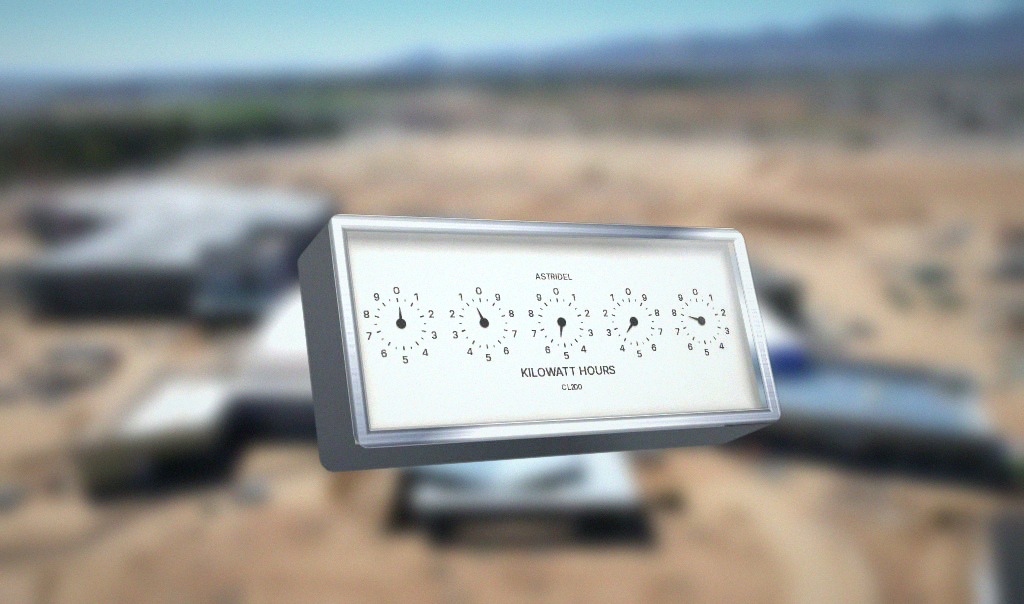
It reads 538 kWh
